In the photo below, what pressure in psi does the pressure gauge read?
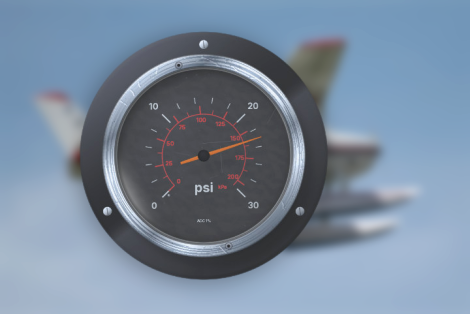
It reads 23 psi
